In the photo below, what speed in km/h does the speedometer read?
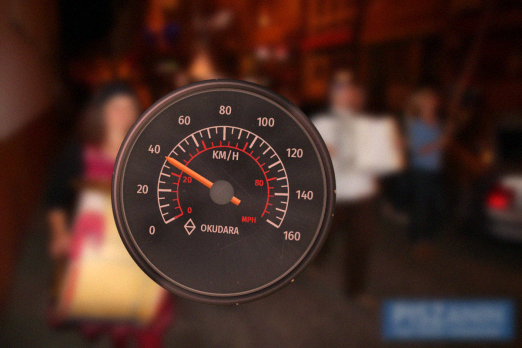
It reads 40 km/h
